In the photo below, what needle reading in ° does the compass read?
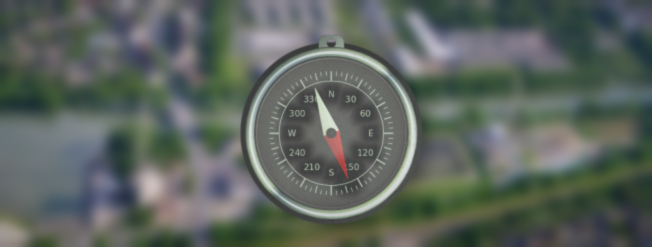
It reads 160 °
